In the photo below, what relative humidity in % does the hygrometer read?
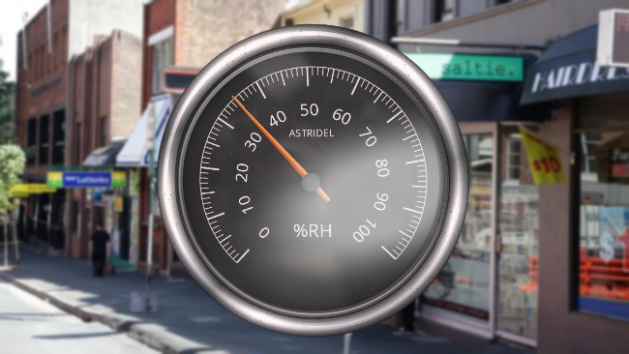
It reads 35 %
